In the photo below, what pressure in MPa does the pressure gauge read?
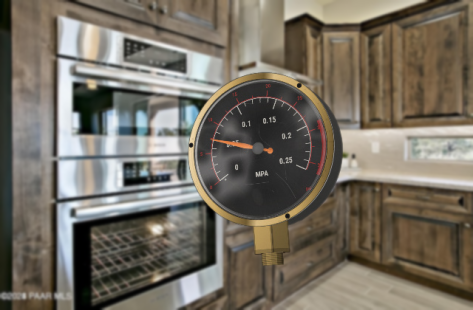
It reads 0.05 MPa
